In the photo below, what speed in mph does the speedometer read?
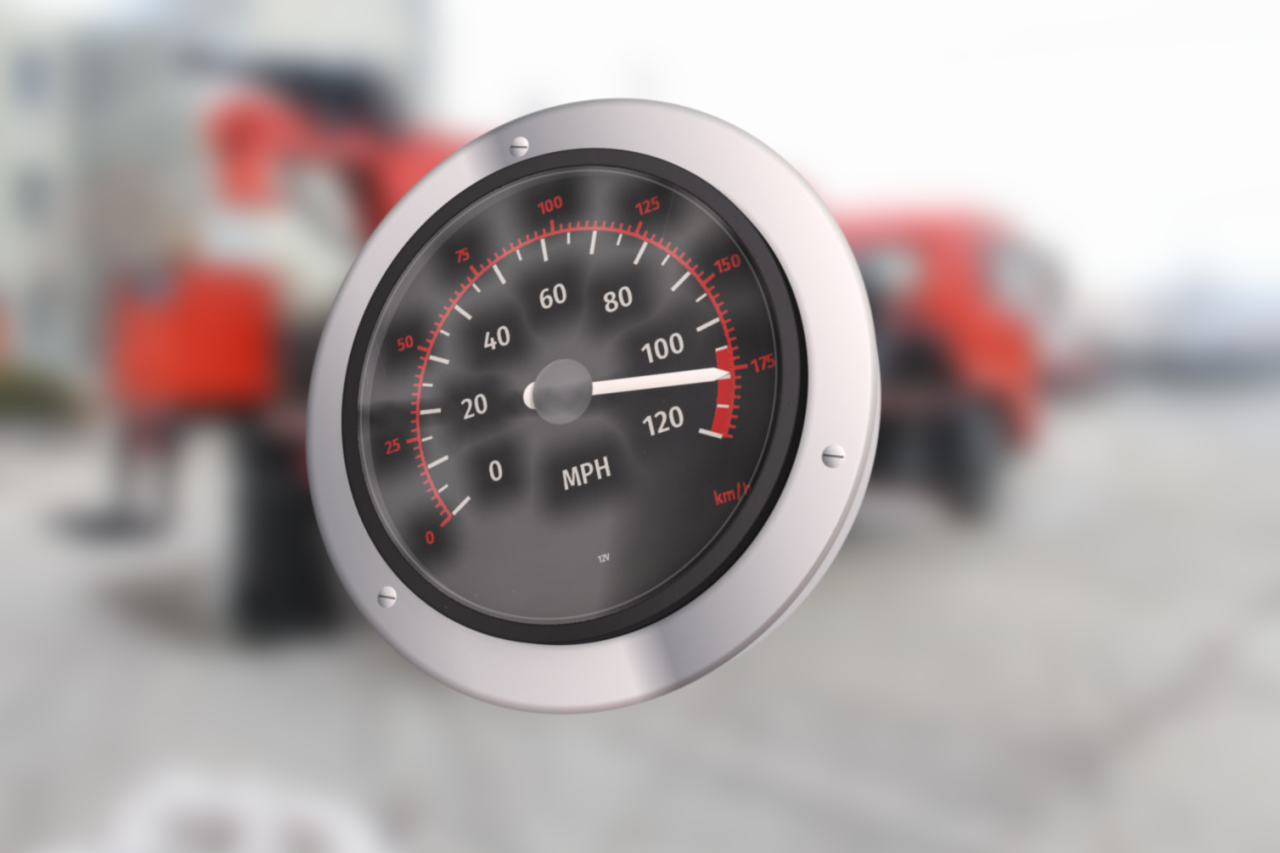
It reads 110 mph
